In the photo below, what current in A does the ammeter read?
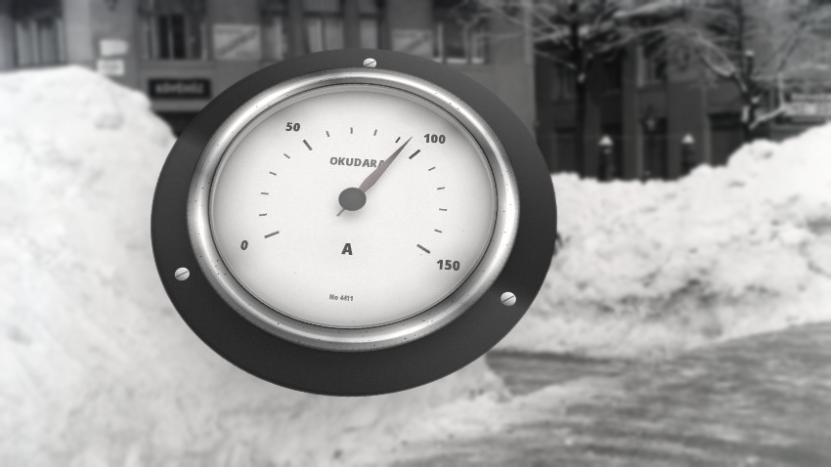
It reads 95 A
